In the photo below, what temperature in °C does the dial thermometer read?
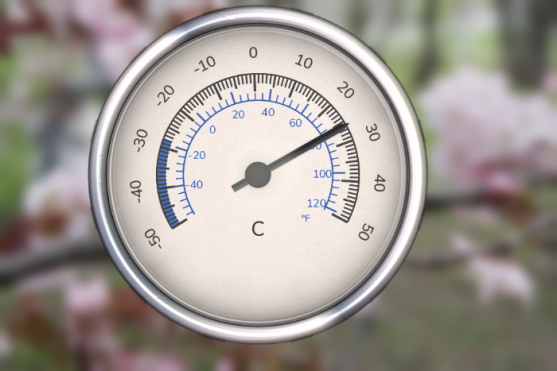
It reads 26 °C
